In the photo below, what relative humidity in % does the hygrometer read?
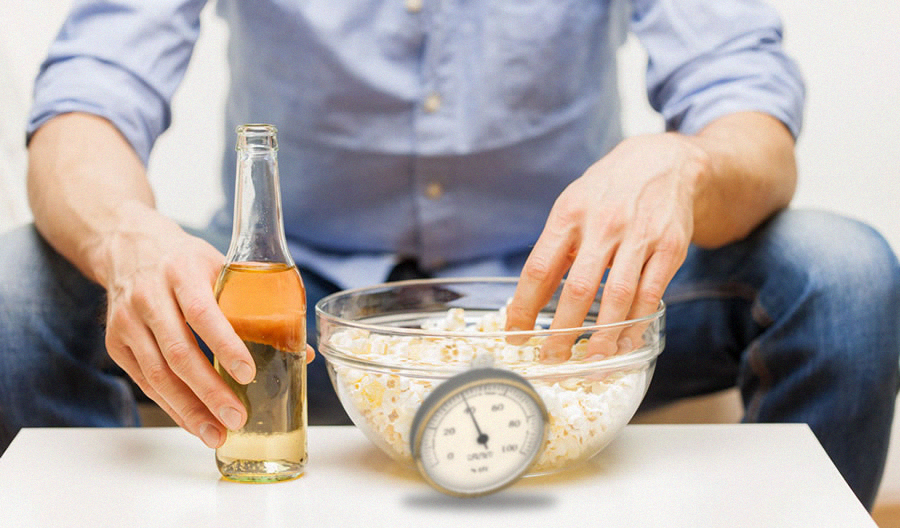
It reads 40 %
